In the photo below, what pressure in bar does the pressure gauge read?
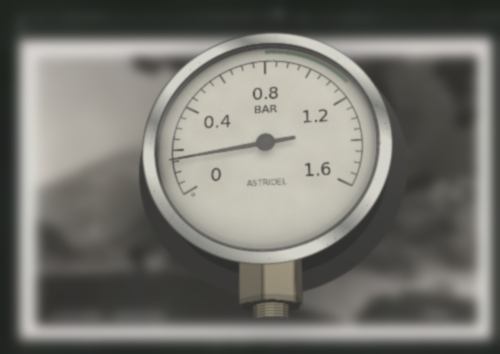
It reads 0.15 bar
